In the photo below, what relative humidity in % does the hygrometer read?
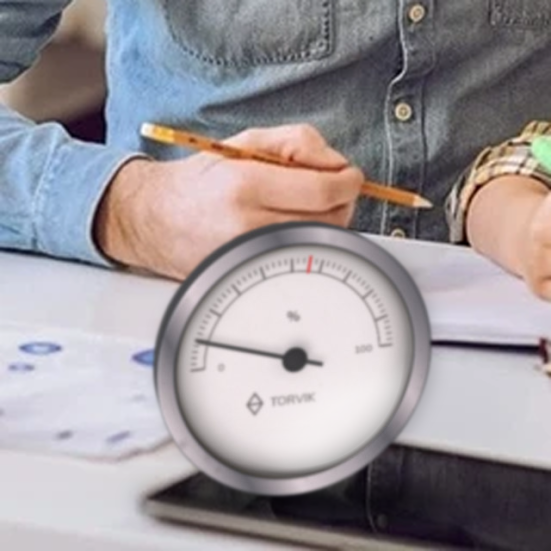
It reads 10 %
